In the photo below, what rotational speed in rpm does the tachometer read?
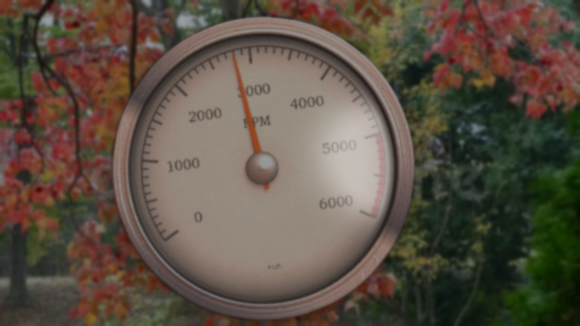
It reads 2800 rpm
